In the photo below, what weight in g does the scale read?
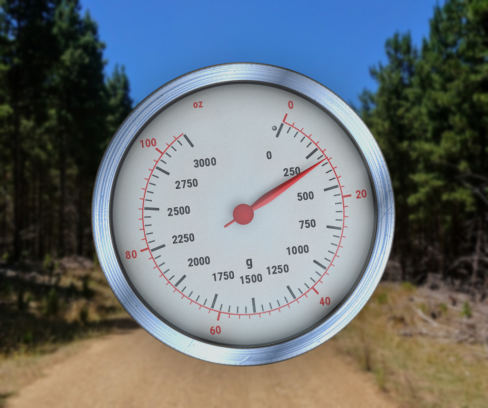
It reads 325 g
